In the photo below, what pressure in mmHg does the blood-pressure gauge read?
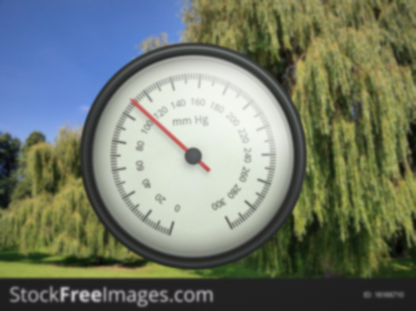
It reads 110 mmHg
